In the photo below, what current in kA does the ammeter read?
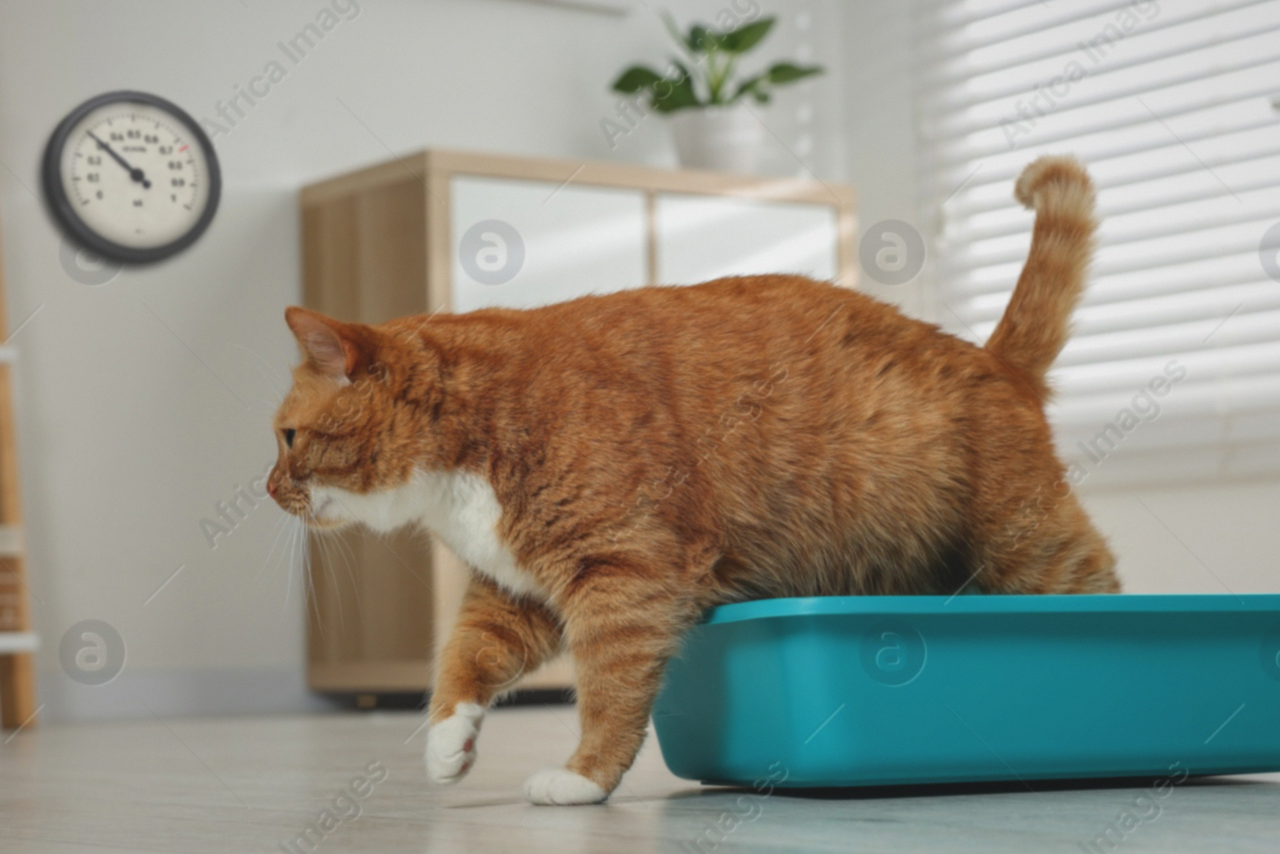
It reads 0.3 kA
